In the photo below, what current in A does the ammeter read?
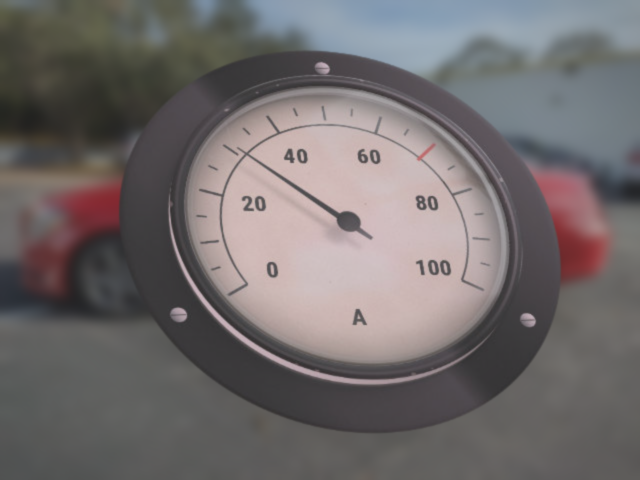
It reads 30 A
